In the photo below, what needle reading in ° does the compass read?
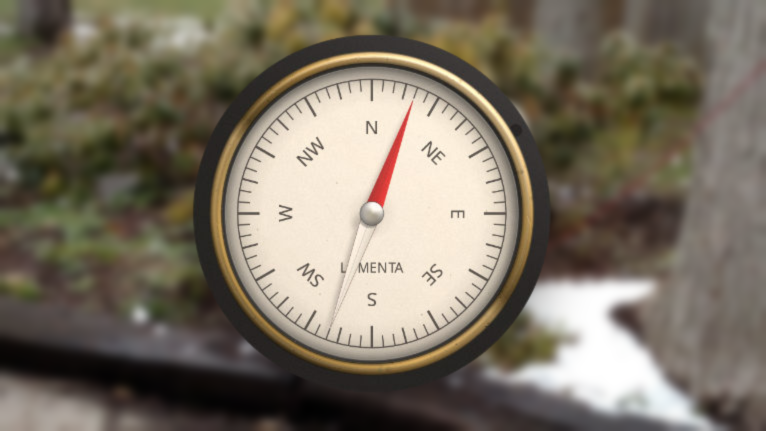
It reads 20 °
